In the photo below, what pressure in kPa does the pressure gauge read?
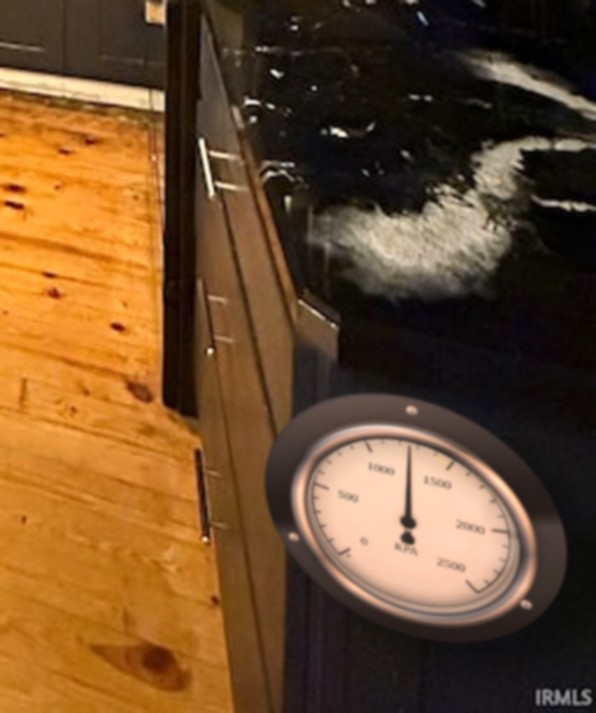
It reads 1250 kPa
